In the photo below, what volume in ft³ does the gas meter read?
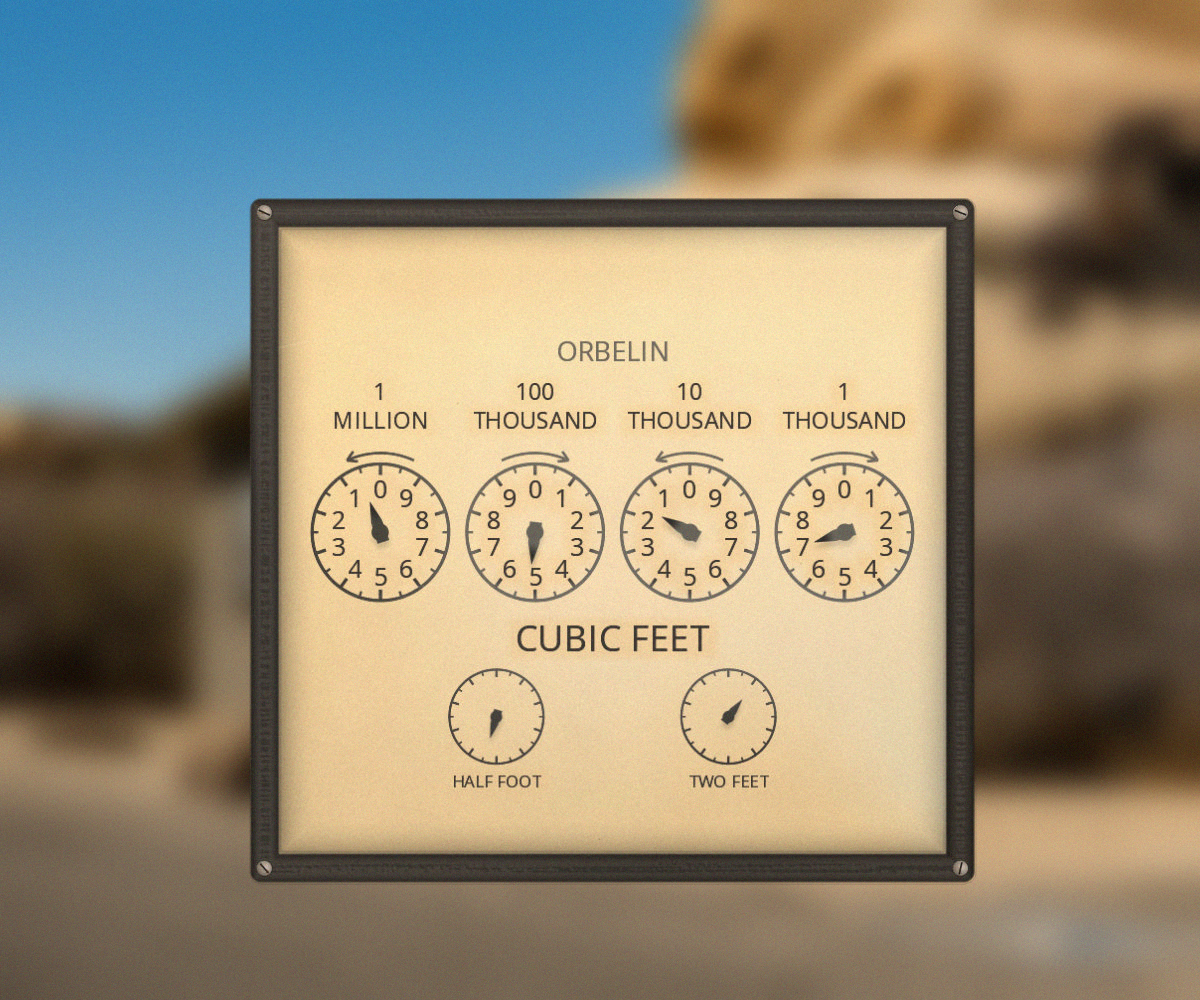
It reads 51700 ft³
